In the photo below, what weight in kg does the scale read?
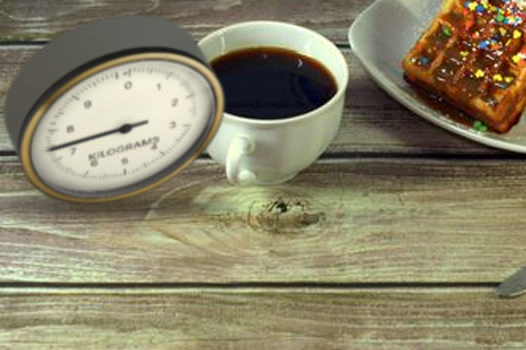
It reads 7.5 kg
